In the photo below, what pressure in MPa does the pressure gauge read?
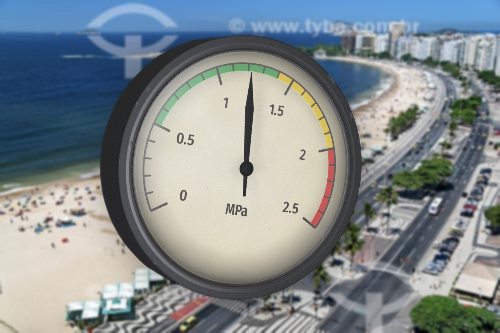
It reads 1.2 MPa
